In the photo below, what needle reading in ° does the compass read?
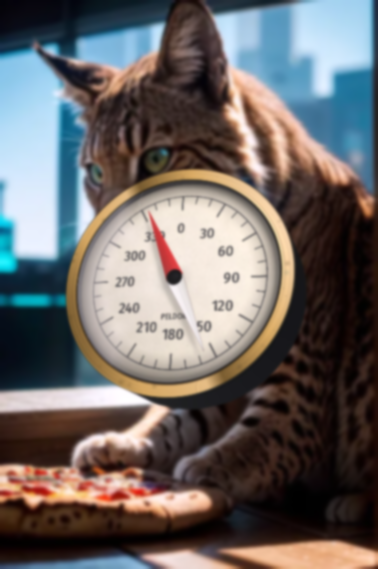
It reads 335 °
